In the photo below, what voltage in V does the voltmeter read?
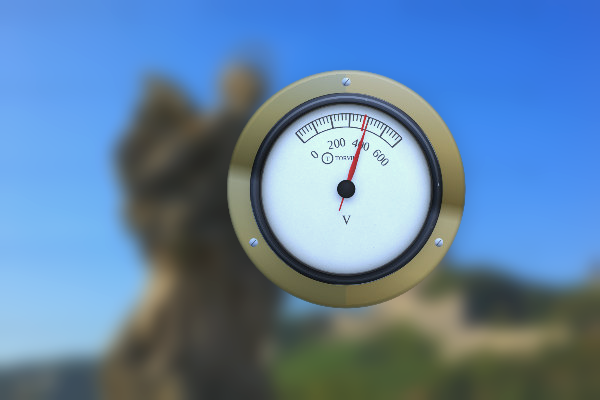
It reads 400 V
